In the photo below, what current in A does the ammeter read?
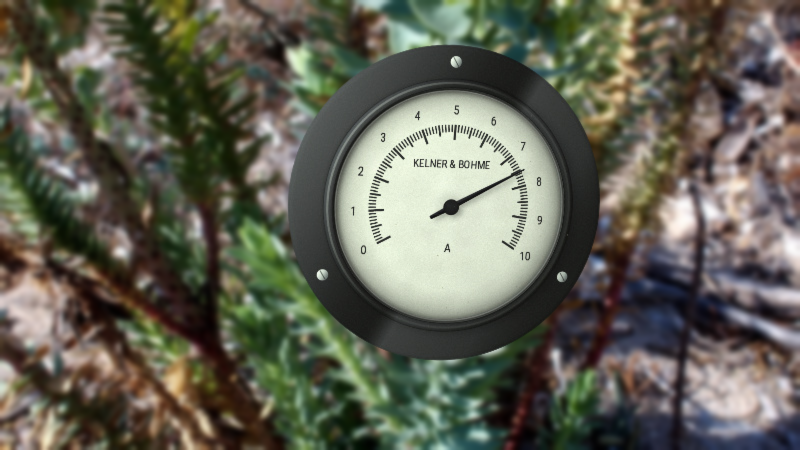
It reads 7.5 A
